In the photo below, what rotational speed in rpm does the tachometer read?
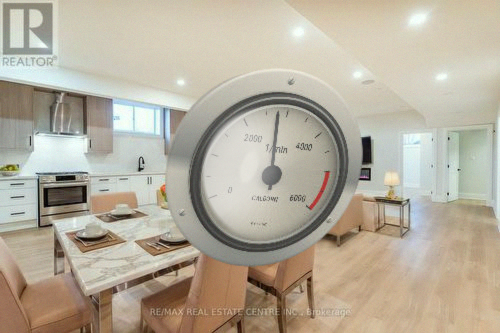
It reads 2750 rpm
